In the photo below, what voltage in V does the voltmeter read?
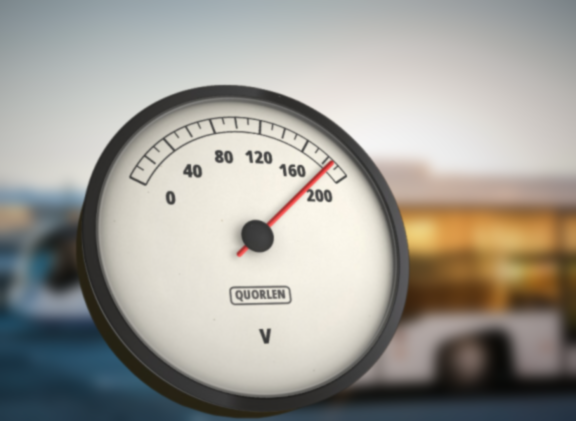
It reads 185 V
